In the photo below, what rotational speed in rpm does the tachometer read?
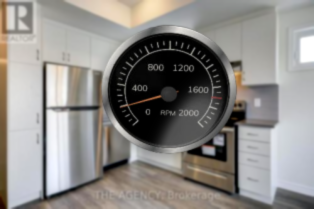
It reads 200 rpm
